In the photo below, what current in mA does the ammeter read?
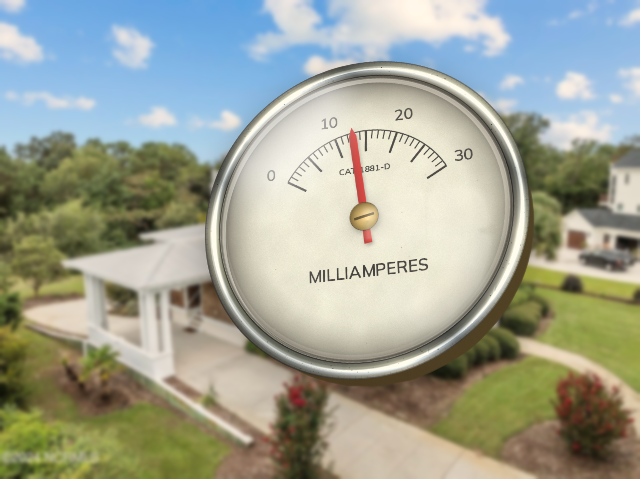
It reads 13 mA
